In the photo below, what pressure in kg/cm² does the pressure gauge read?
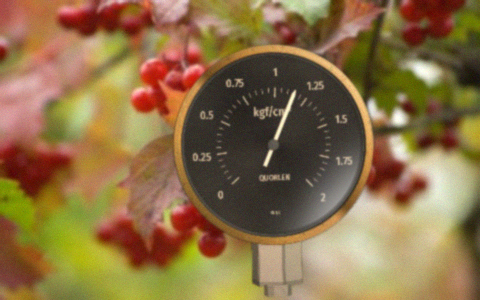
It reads 1.15 kg/cm²
